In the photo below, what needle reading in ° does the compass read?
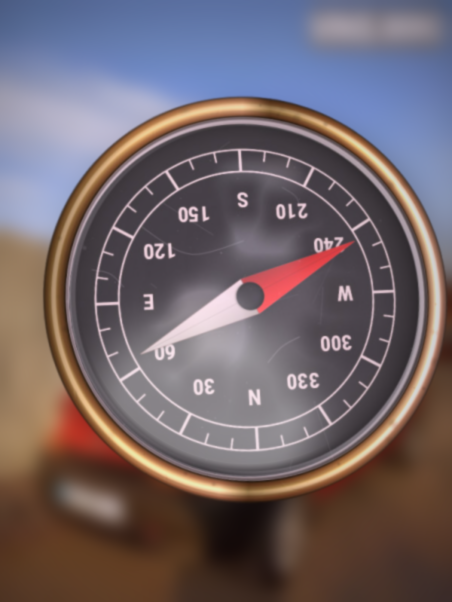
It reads 245 °
